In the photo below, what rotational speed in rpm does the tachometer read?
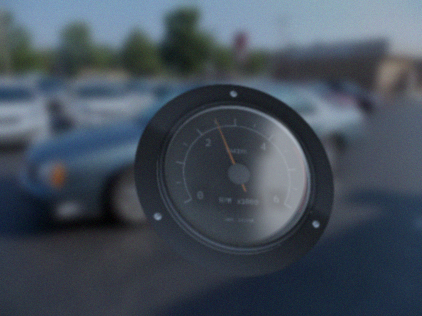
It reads 2500 rpm
